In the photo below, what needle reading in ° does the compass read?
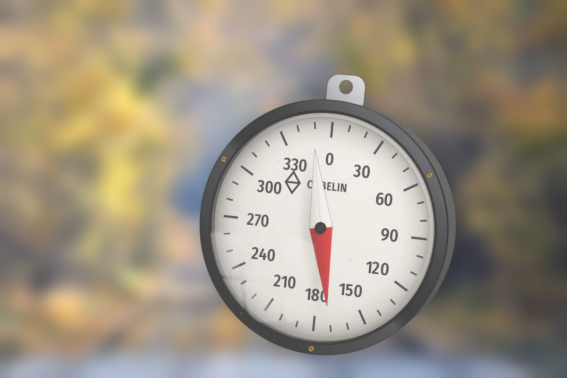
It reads 170 °
